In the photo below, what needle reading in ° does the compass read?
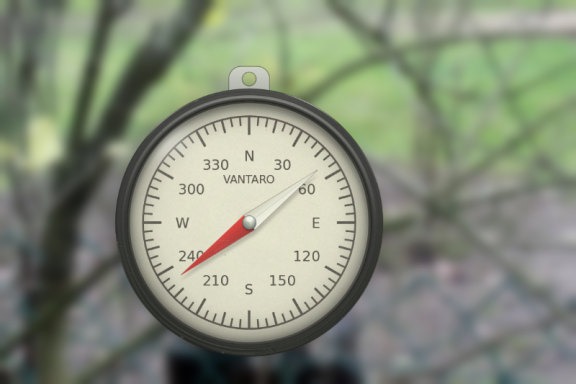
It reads 232.5 °
